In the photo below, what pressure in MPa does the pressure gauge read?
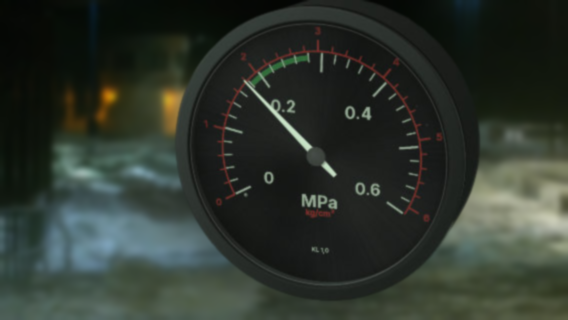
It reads 0.18 MPa
